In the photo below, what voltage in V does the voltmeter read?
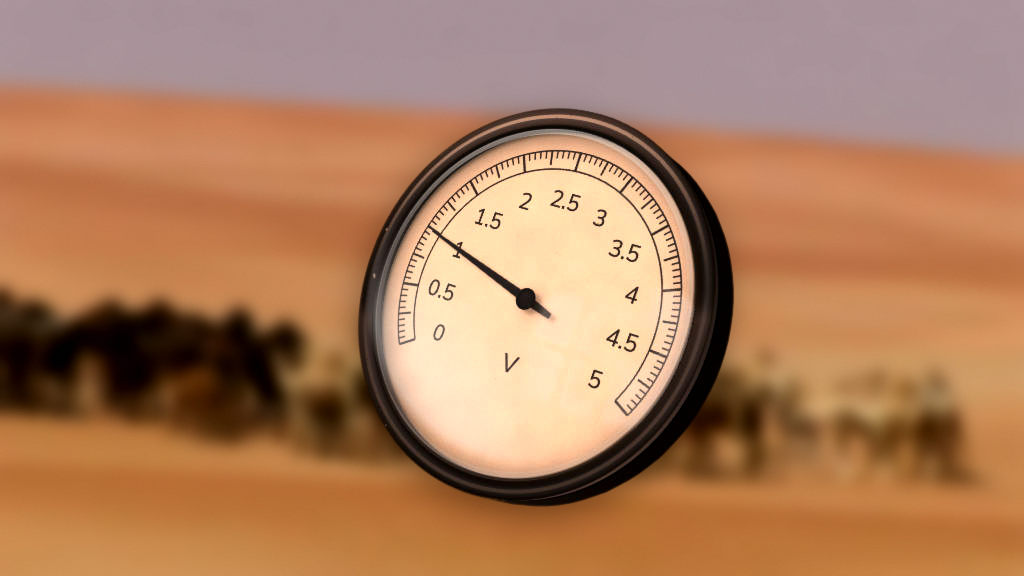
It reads 1 V
